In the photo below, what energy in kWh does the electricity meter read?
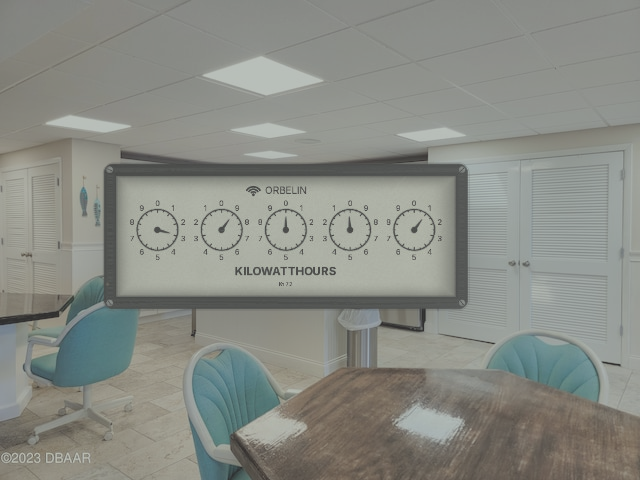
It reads 29001 kWh
